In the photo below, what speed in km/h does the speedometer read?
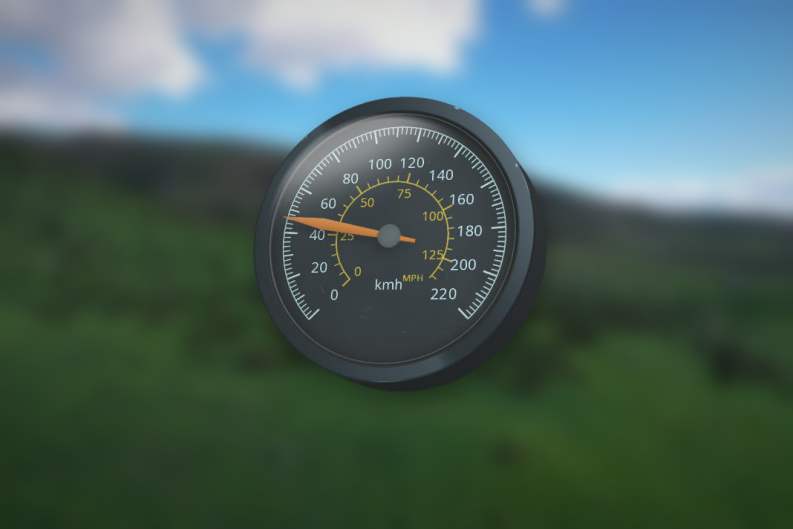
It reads 46 km/h
